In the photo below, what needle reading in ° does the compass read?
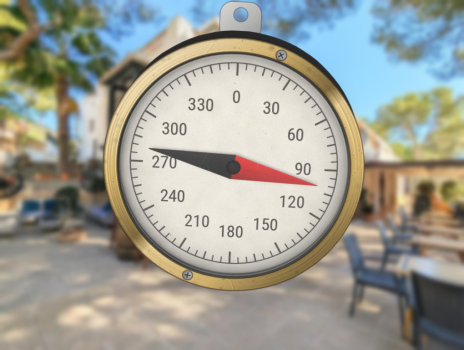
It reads 100 °
